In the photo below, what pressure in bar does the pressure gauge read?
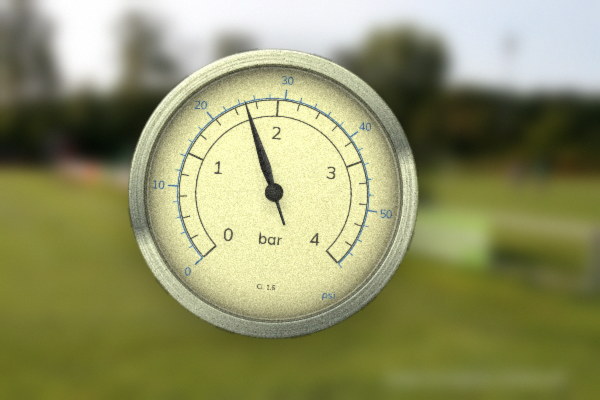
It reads 1.7 bar
